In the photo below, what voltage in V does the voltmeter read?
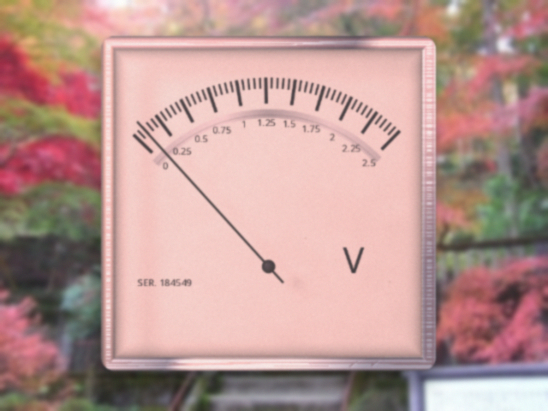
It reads 0.1 V
